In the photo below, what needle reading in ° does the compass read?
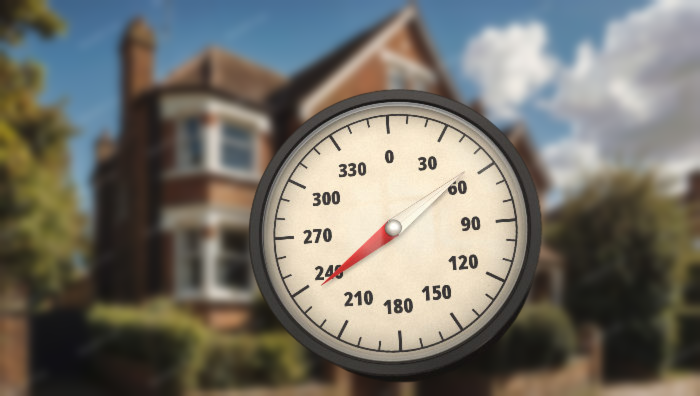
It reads 235 °
